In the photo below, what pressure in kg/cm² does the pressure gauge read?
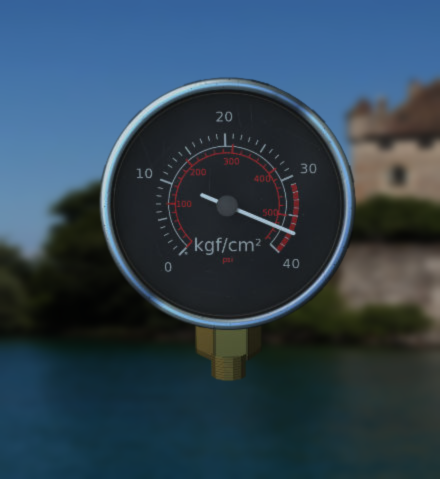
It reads 37 kg/cm²
